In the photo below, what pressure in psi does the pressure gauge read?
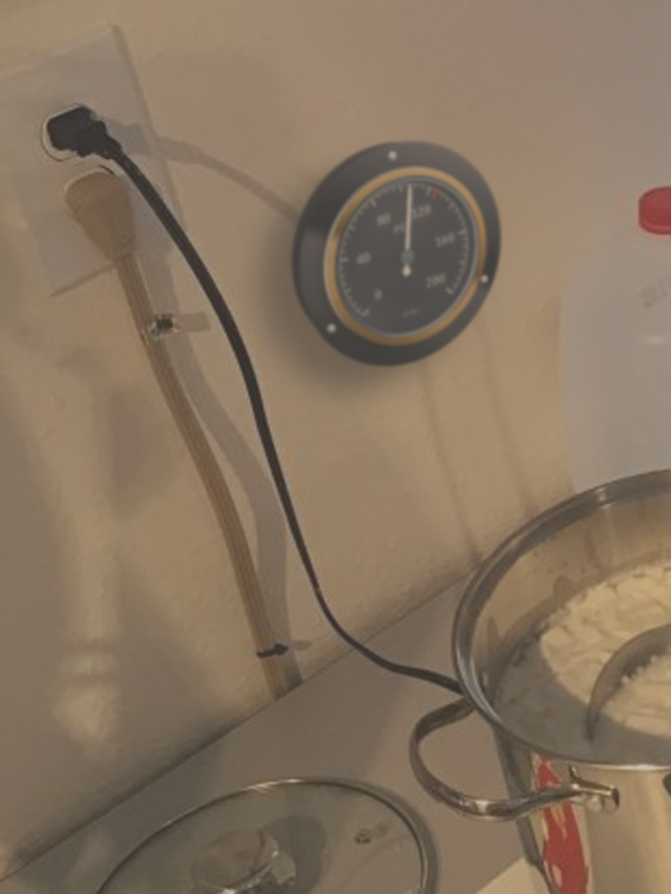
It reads 105 psi
